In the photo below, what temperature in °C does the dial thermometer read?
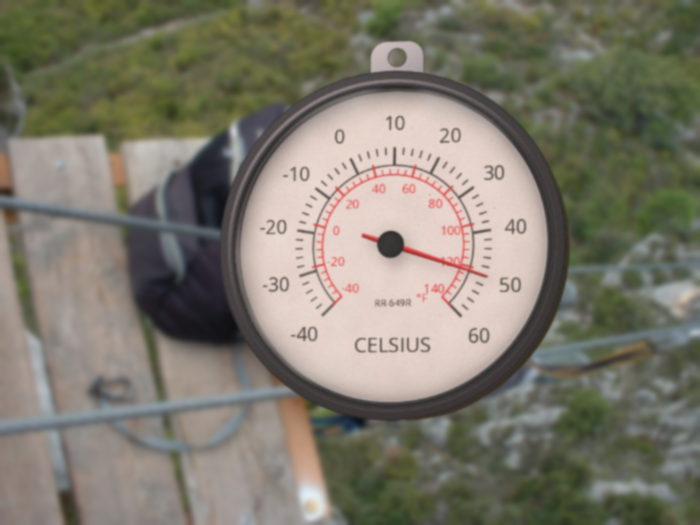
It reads 50 °C
